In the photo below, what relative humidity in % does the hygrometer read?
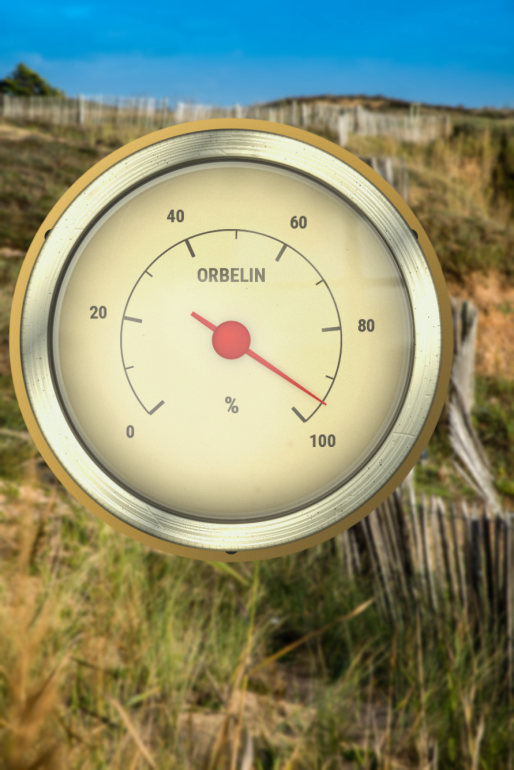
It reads 95 %
